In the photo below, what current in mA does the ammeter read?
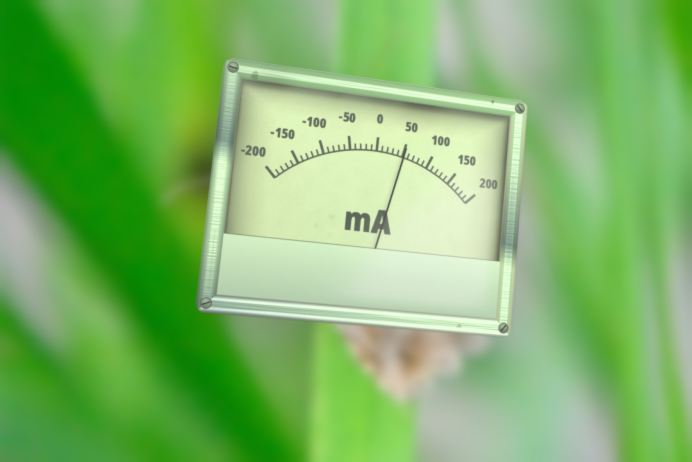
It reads 50 mA
